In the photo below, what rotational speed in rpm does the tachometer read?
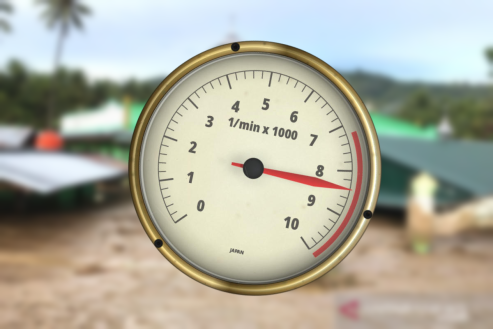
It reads 8400 rpm
